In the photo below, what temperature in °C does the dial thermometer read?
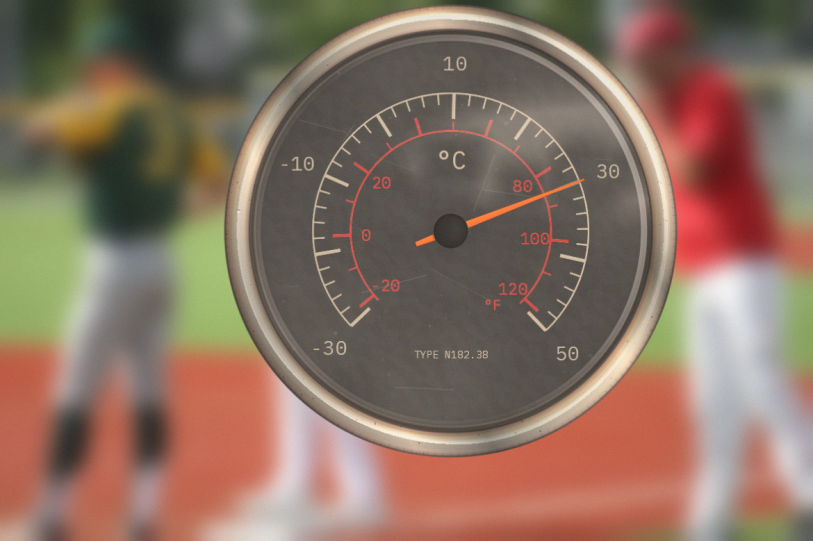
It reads 30 °C
